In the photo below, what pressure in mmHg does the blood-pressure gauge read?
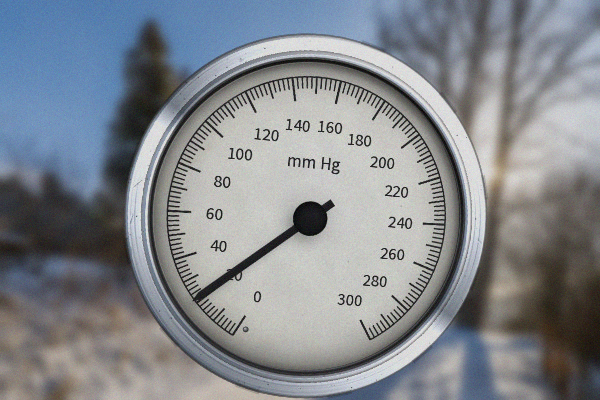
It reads 22 mmHg
